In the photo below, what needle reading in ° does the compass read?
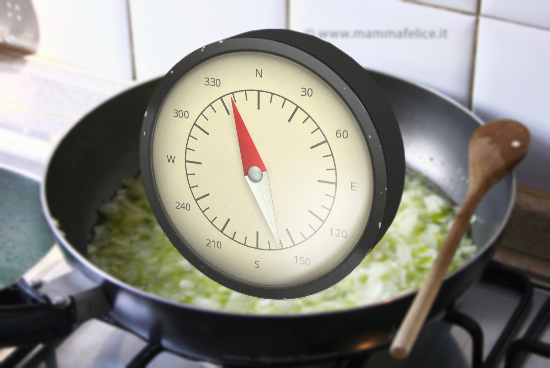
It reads 340 °
